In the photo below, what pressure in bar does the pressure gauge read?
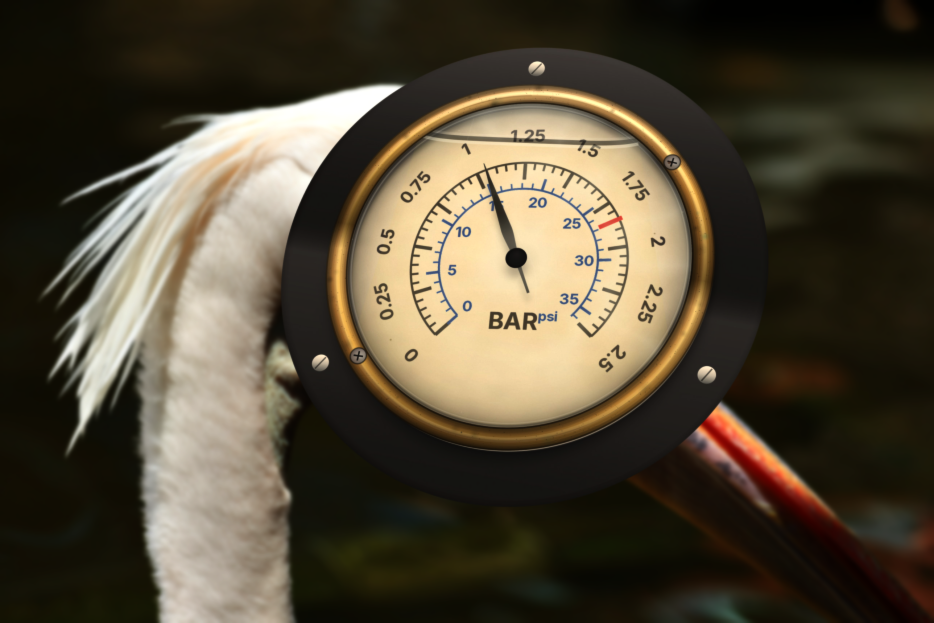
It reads 1.05 bar
